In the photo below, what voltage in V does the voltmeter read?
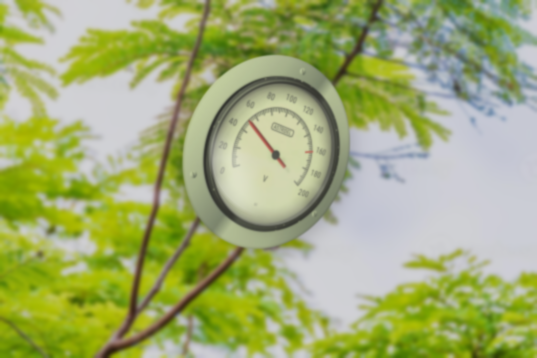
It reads 50 V
